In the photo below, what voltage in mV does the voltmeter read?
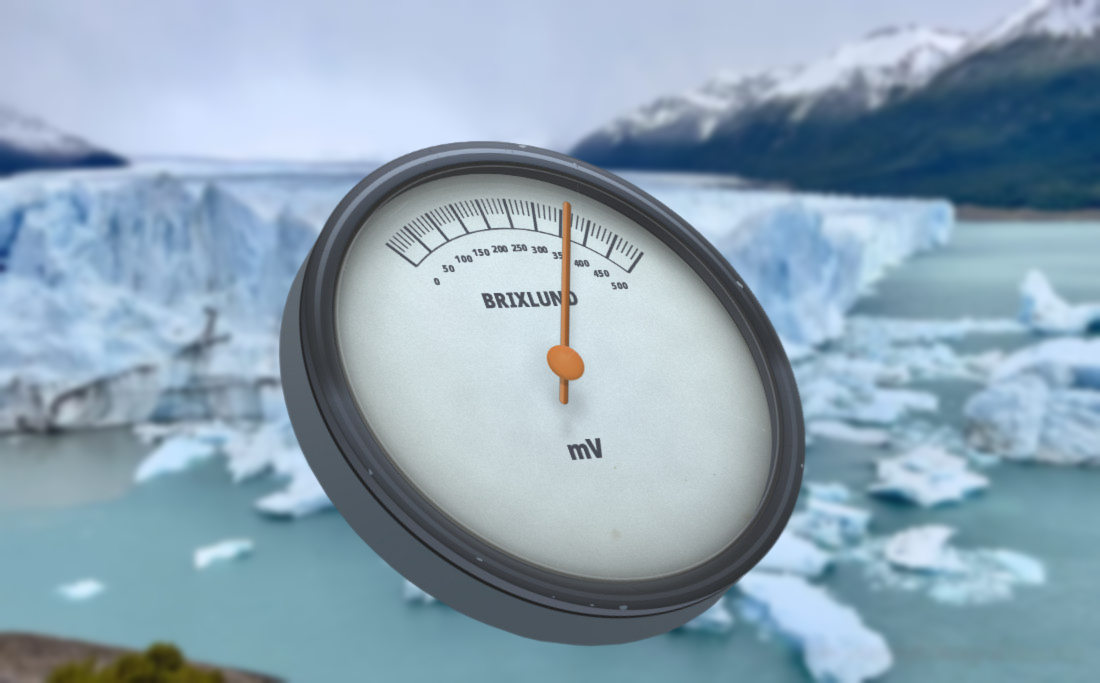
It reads 350 mV
